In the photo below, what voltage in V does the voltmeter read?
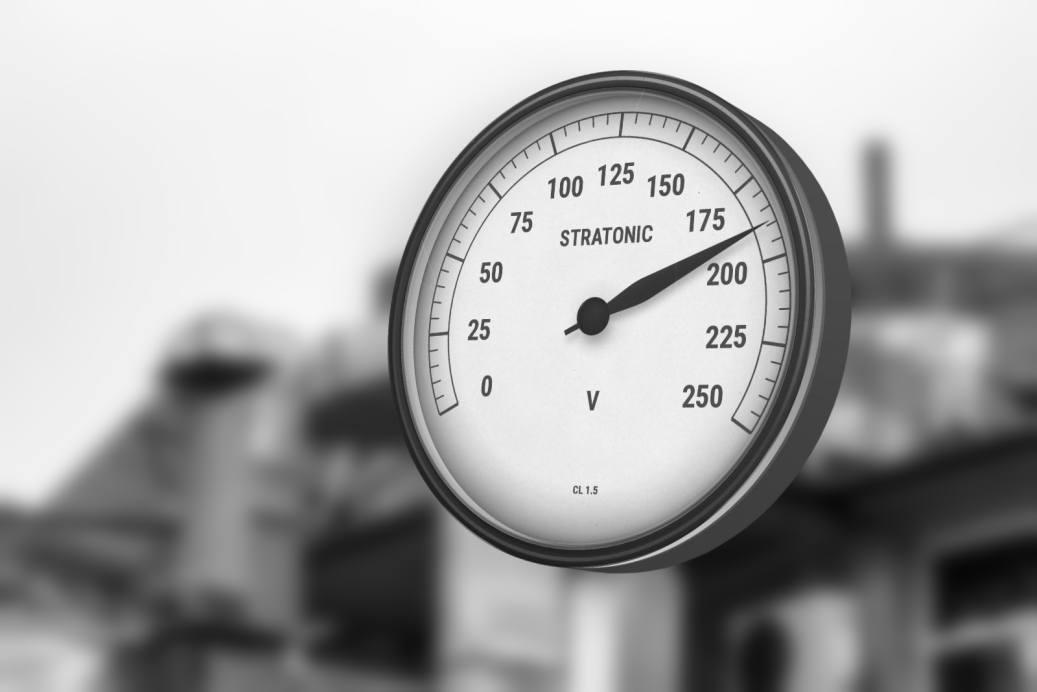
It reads 190 V
